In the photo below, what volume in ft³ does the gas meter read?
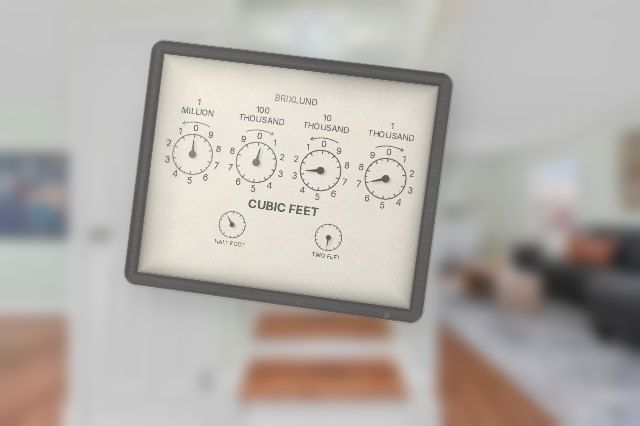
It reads 2700 ft³
